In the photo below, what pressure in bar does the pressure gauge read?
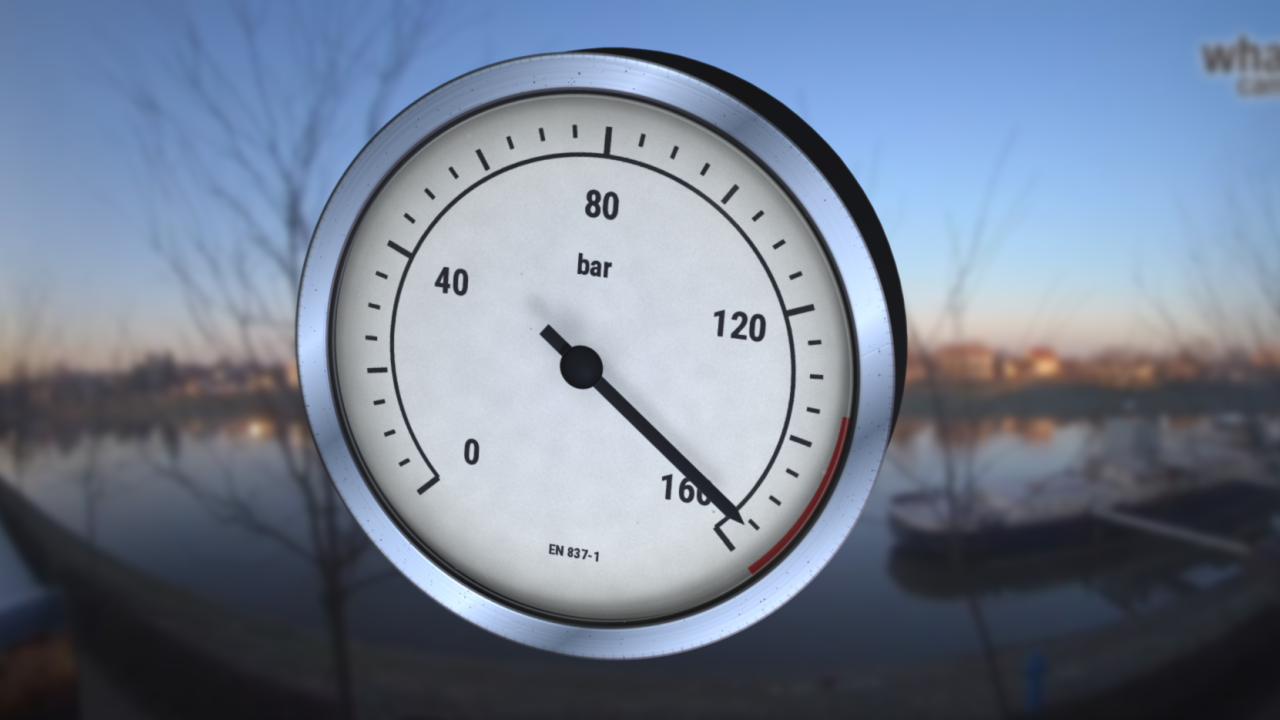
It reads 155 bar
